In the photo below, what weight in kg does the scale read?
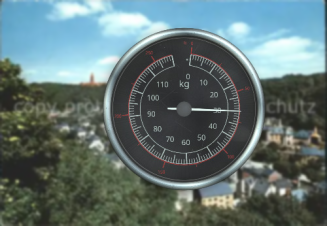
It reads 30 kg
